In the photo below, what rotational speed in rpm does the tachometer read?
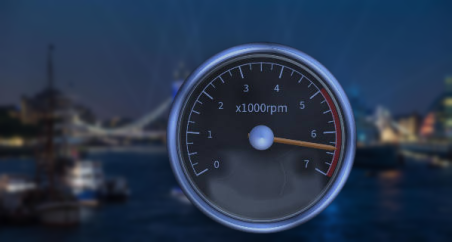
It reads 6375 rpm
